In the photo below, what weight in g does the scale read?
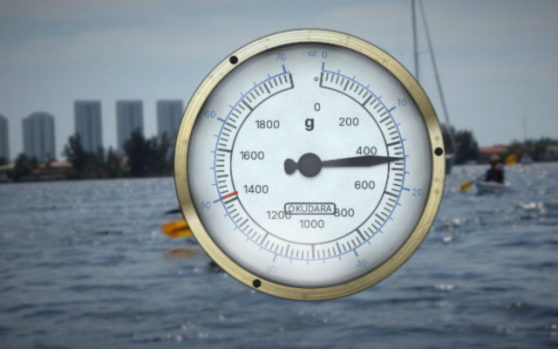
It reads 460 g
